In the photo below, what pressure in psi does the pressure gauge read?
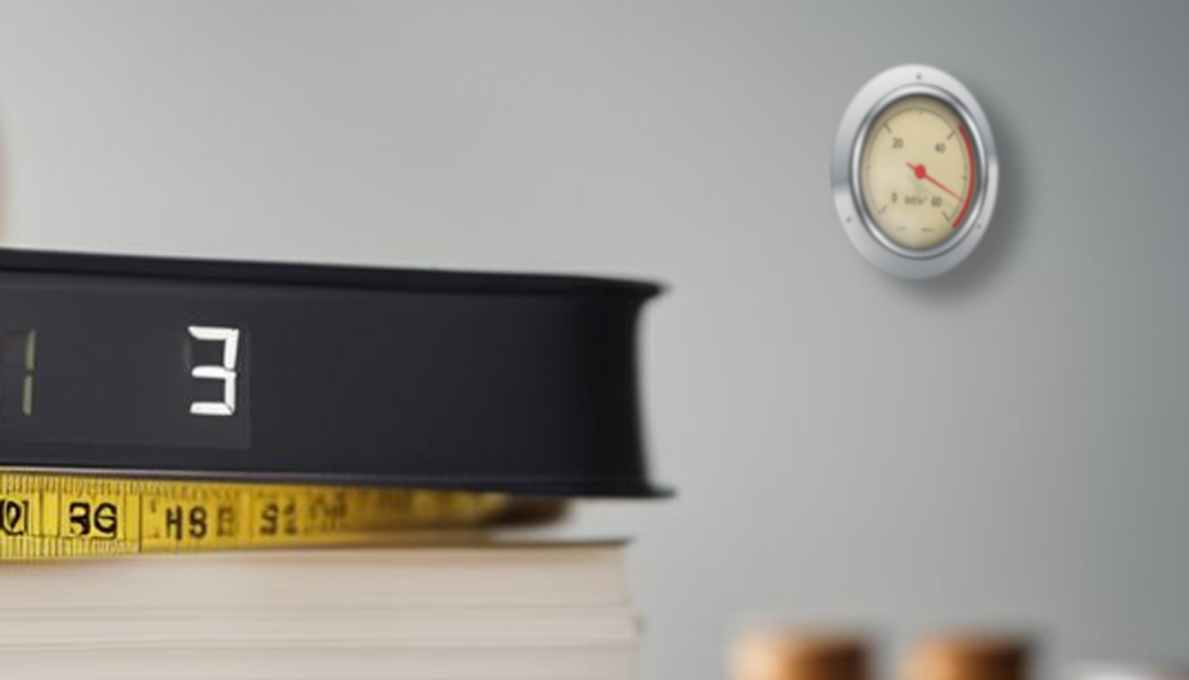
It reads 55 psi
